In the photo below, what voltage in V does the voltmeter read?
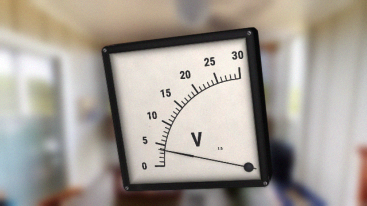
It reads 4 V
